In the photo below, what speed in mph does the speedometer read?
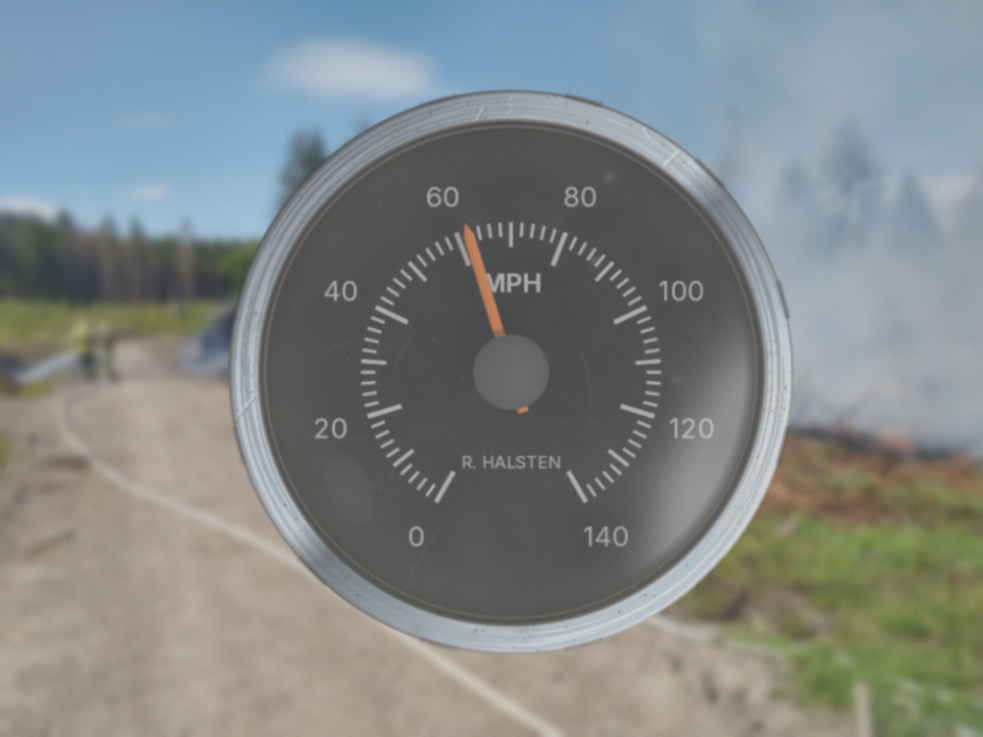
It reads 62 mph
